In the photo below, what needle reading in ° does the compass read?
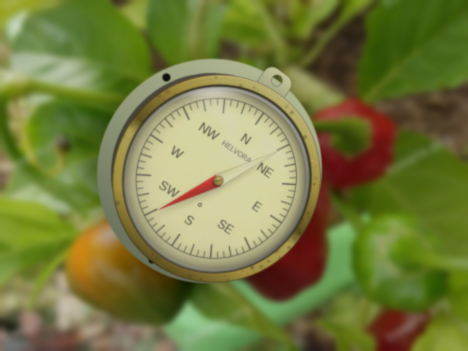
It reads 210 °
